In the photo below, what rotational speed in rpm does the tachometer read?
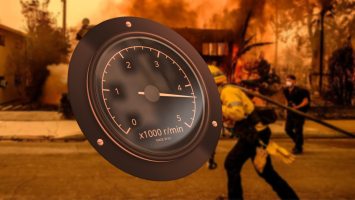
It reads 4300 rpm
